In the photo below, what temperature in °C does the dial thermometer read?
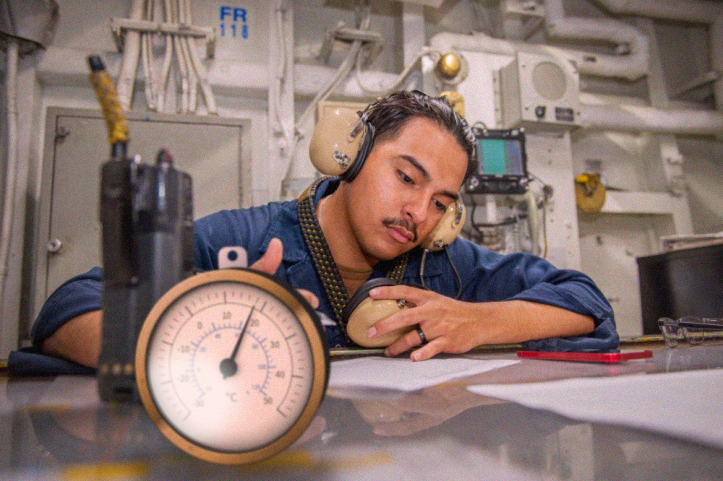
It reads 18 °C
